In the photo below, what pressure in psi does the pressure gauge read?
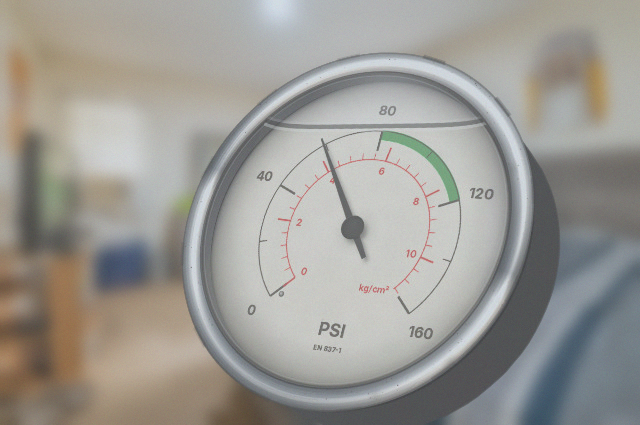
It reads 60 psi
